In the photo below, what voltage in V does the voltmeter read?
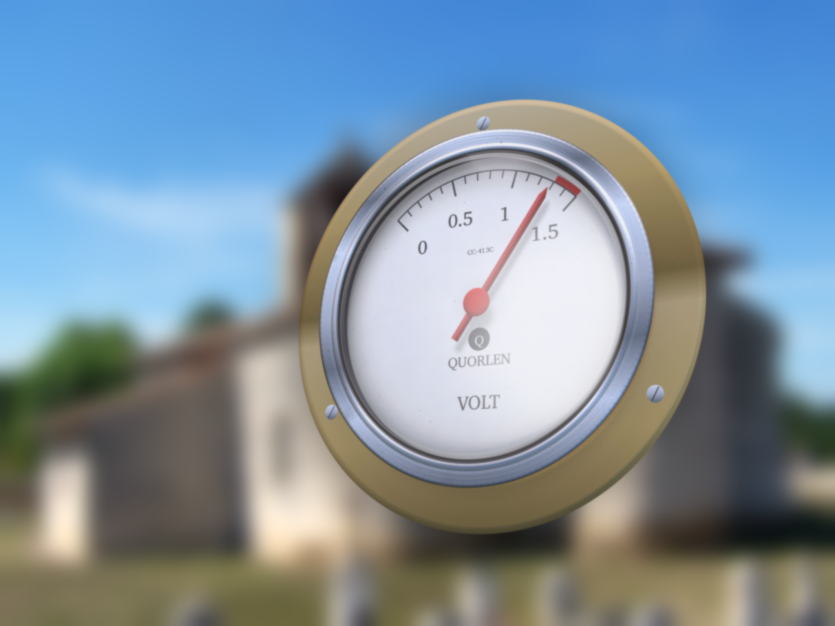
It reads 1.3 V
